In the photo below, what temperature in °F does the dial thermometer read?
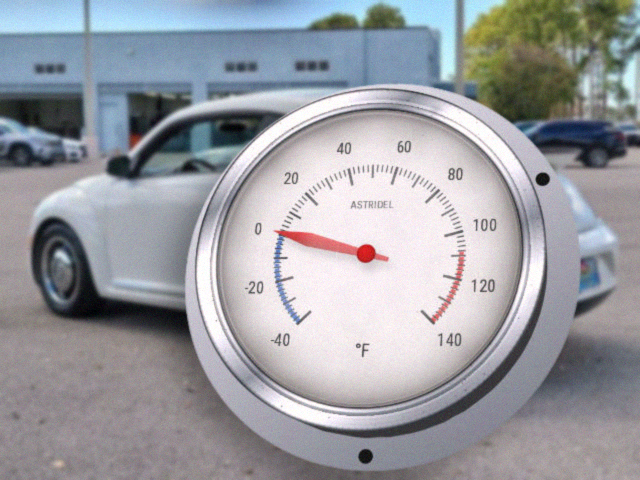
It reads 0 °F
